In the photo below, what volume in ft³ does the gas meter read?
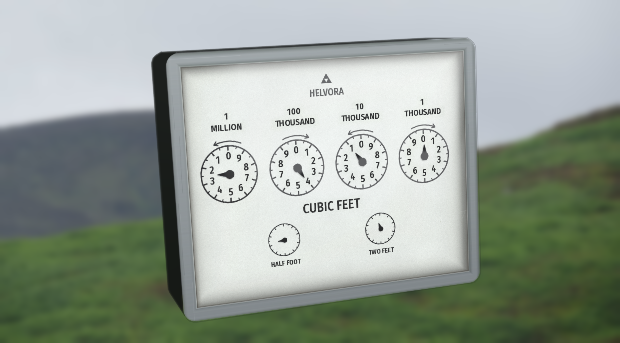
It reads 241000 ft³
